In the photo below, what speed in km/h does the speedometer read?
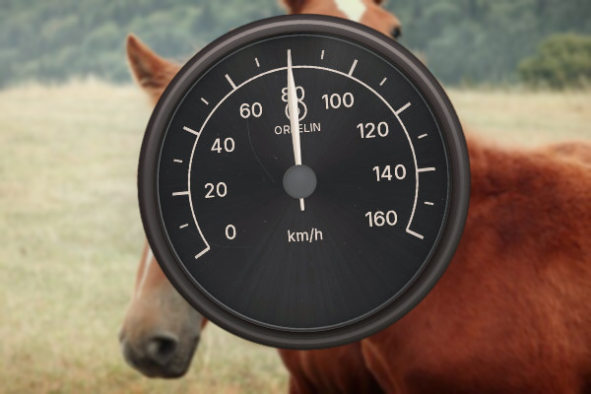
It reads 80 km/h
